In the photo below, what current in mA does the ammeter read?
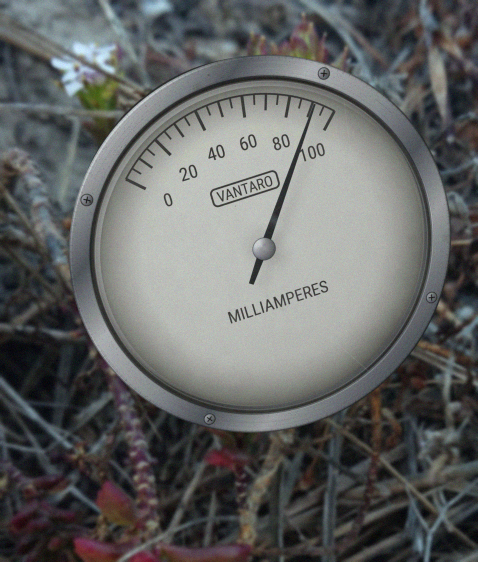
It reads 90 mA
